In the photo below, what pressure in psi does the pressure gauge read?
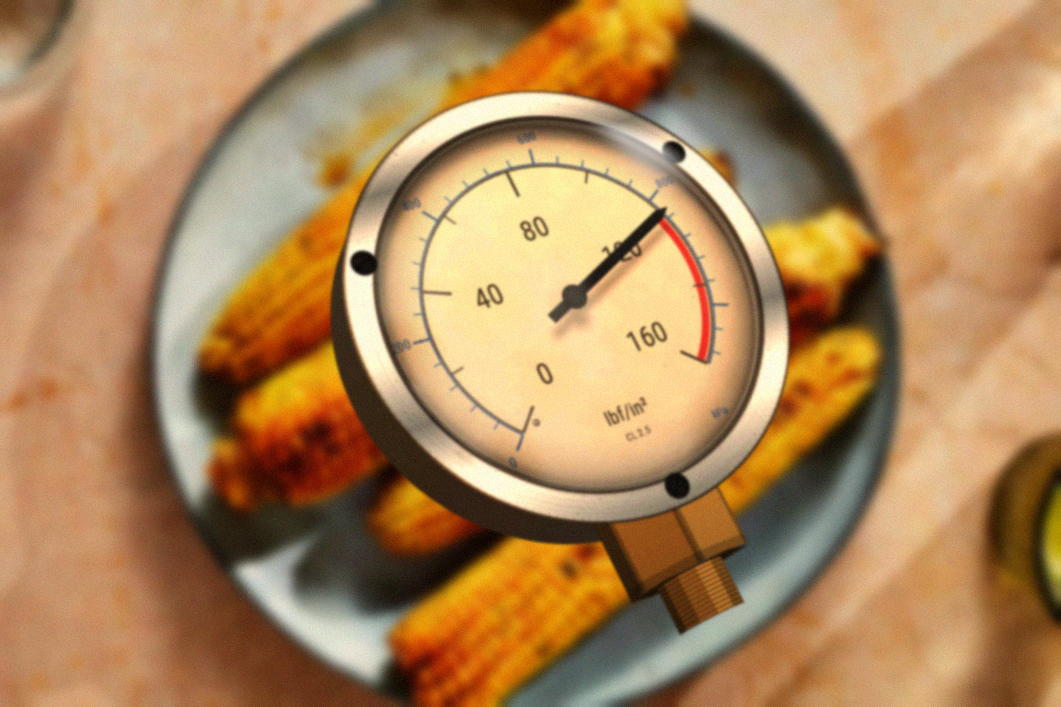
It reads 120 psi
